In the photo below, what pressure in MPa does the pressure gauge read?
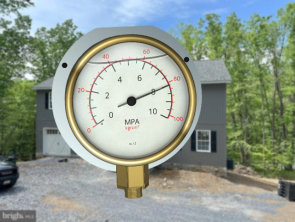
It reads 8 MPa
